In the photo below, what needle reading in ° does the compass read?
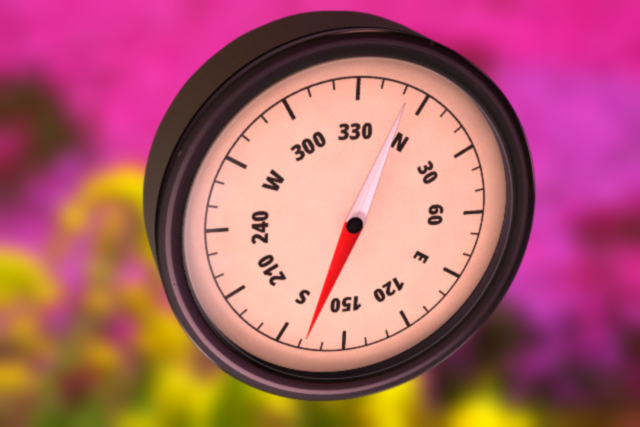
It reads 170 °
